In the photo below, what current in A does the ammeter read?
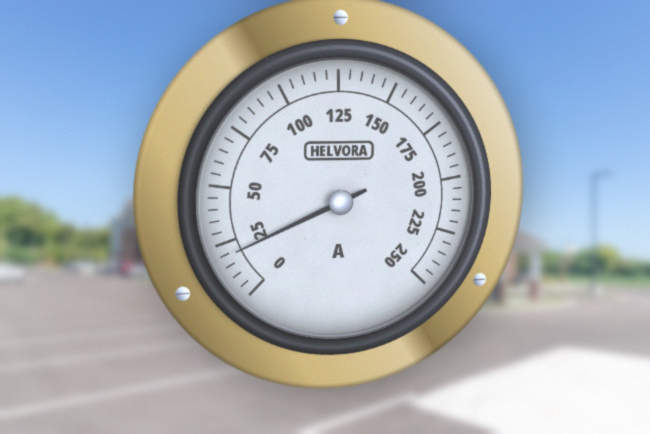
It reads 20 A
